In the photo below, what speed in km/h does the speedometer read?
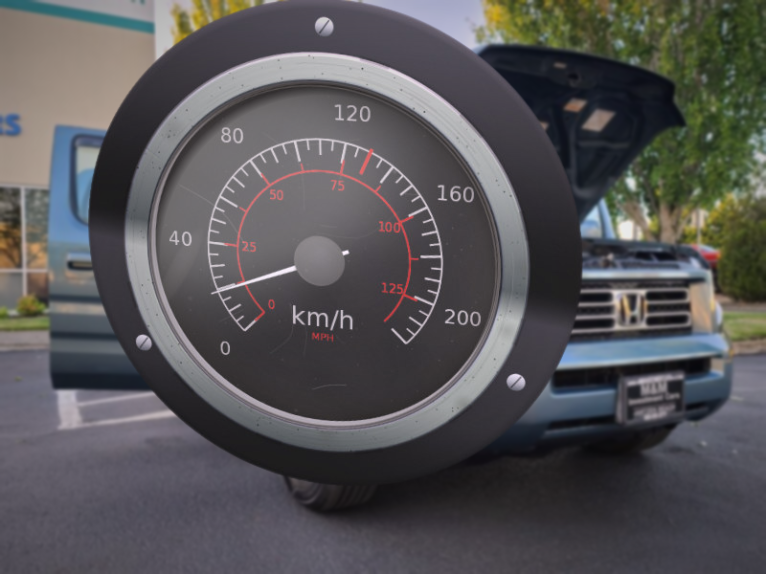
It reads 20 km/h
